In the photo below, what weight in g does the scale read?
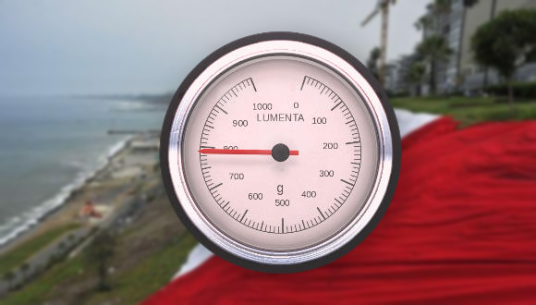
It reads 790 g
